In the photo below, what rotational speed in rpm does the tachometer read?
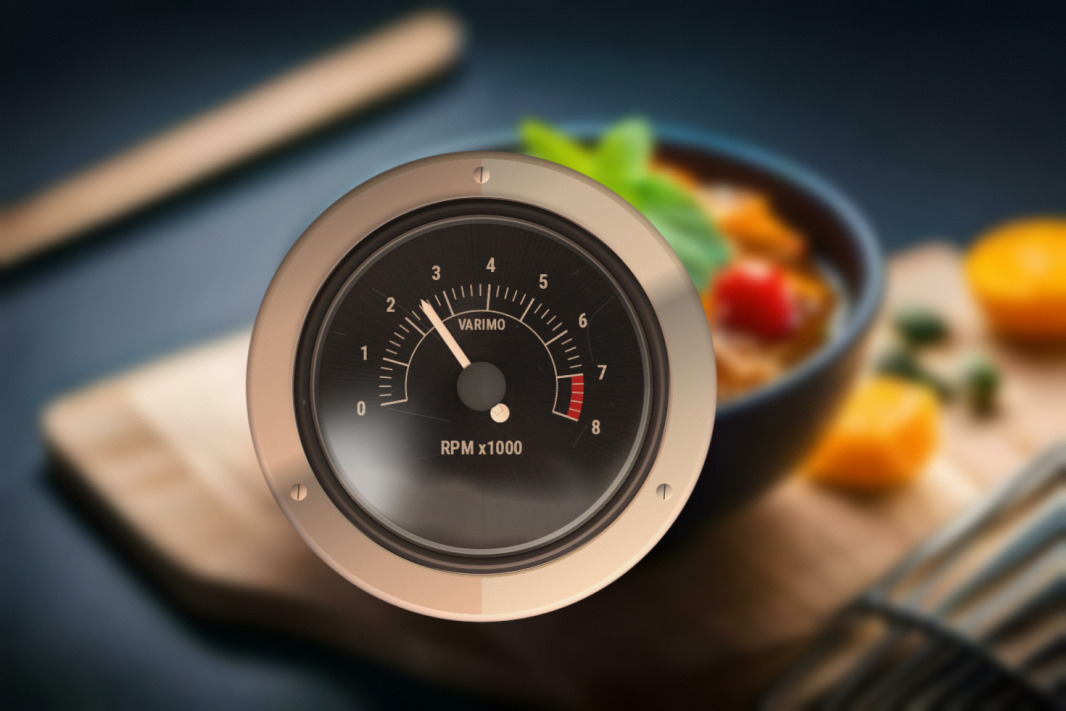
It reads 2500 rpm
